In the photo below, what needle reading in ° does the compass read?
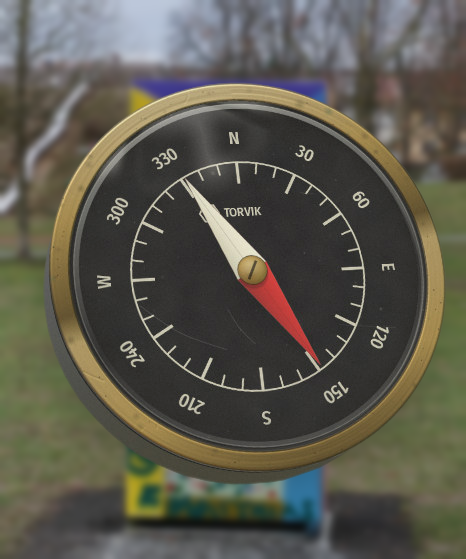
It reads 150 °
